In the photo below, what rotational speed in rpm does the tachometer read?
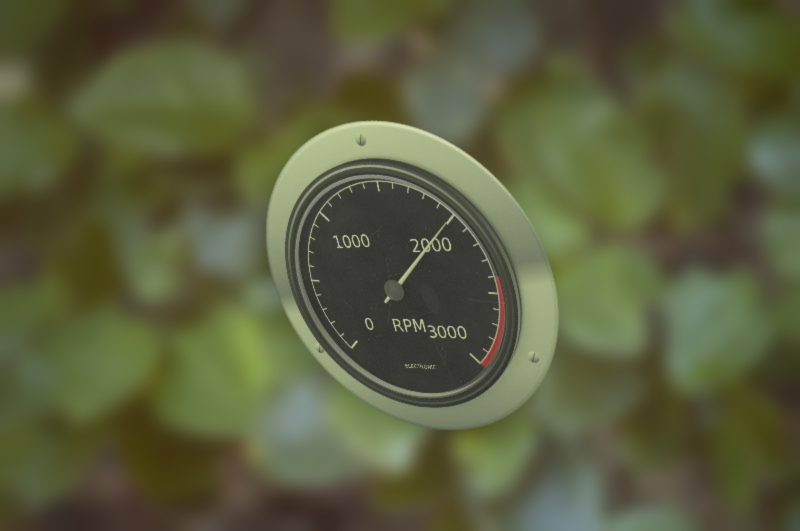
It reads 2000 rpm
